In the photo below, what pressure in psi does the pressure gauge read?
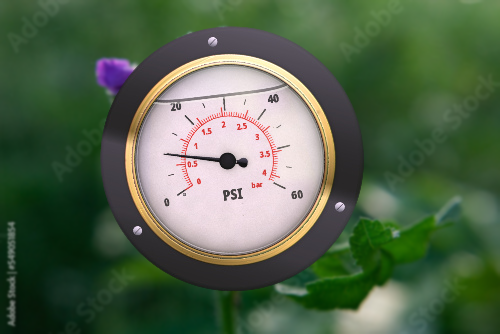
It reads 10 psi
